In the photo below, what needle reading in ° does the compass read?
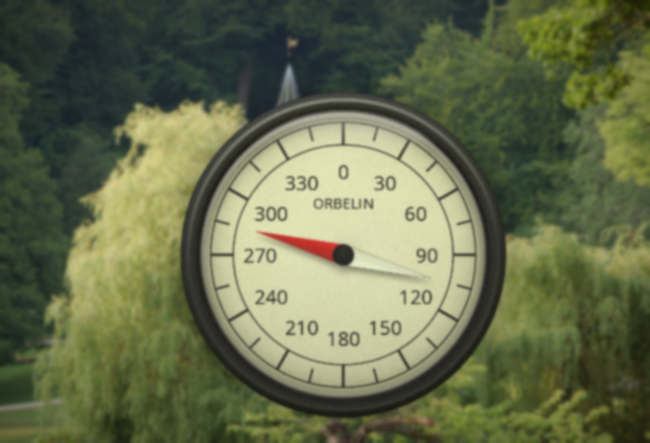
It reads 285 °
